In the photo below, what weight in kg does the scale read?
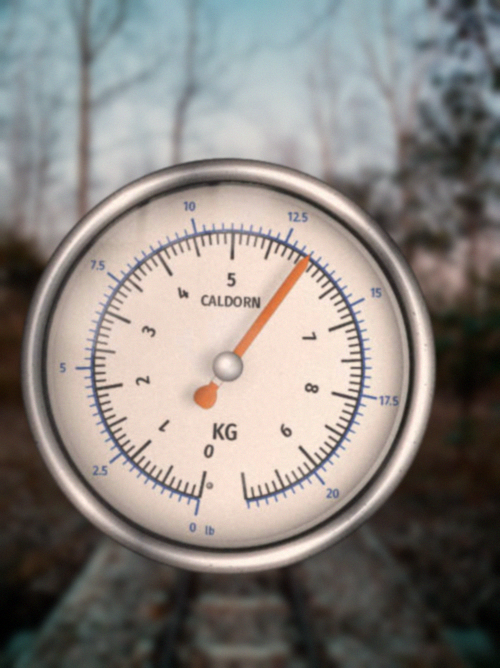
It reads 6 kg
